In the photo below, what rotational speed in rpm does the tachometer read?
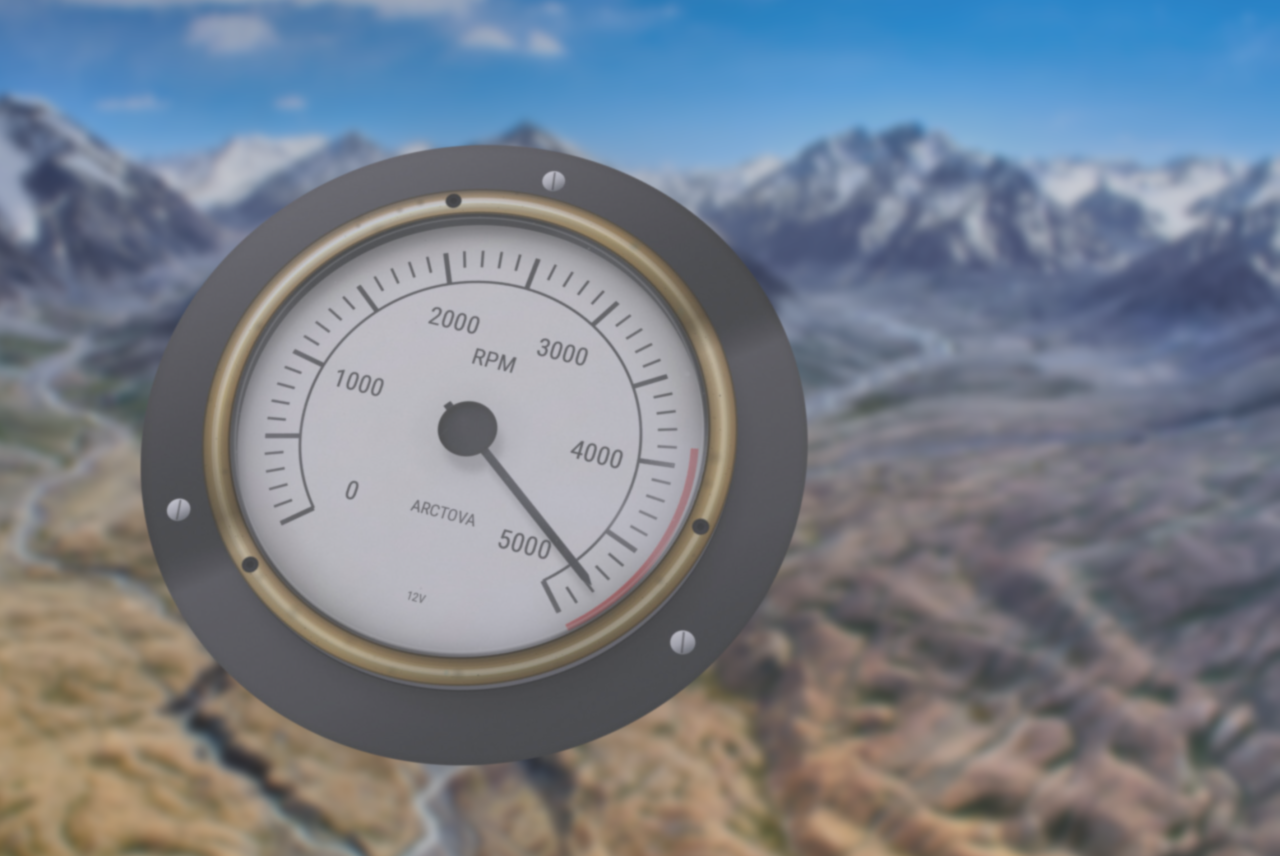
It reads 4800 rpm
